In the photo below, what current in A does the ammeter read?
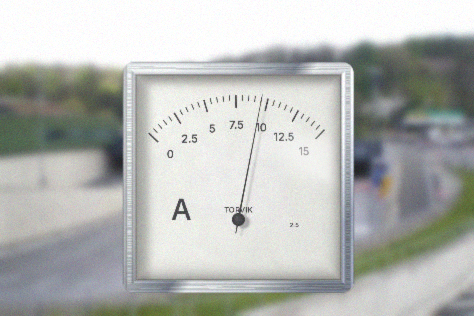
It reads 9.5 A
